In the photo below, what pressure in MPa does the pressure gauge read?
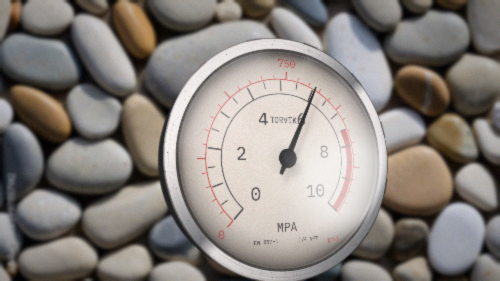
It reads 6 MPa
